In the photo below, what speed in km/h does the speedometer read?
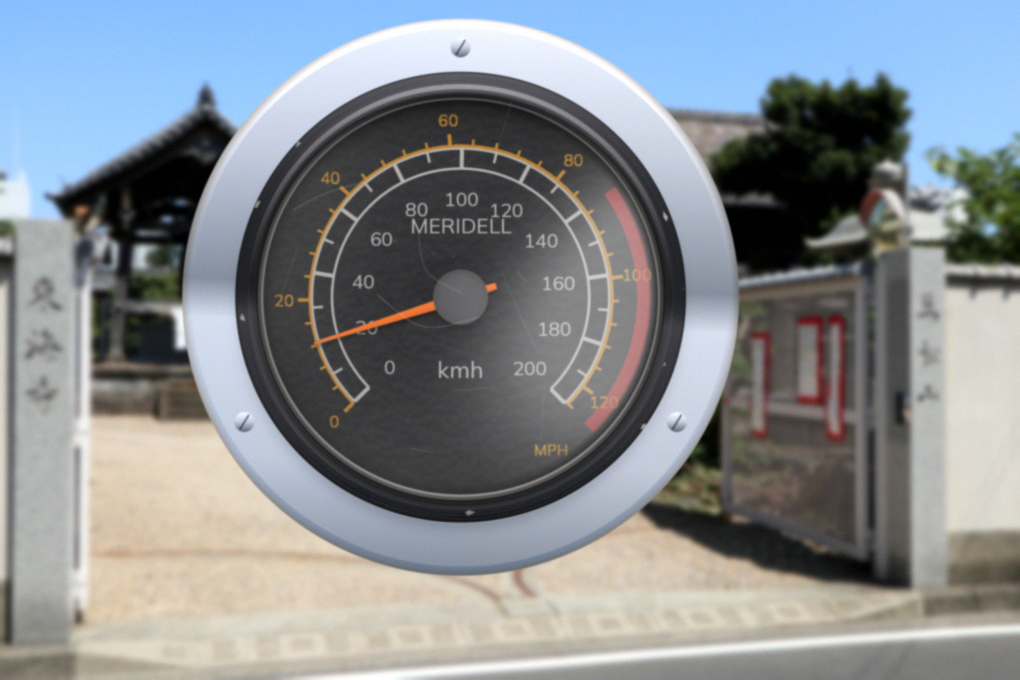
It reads 20 km/h
